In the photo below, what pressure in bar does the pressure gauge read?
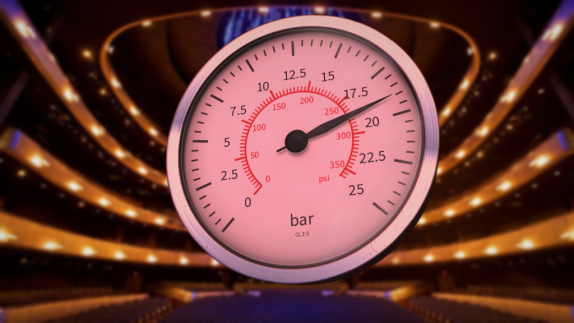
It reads 19 bar
